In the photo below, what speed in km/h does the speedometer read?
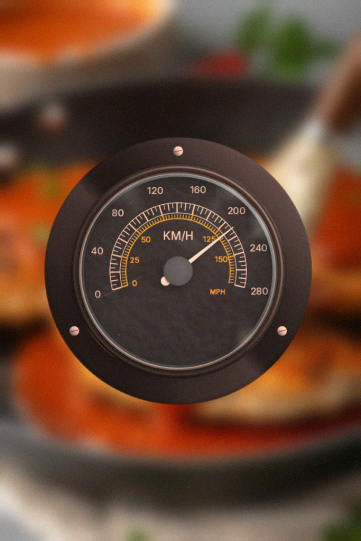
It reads 210 km/h
